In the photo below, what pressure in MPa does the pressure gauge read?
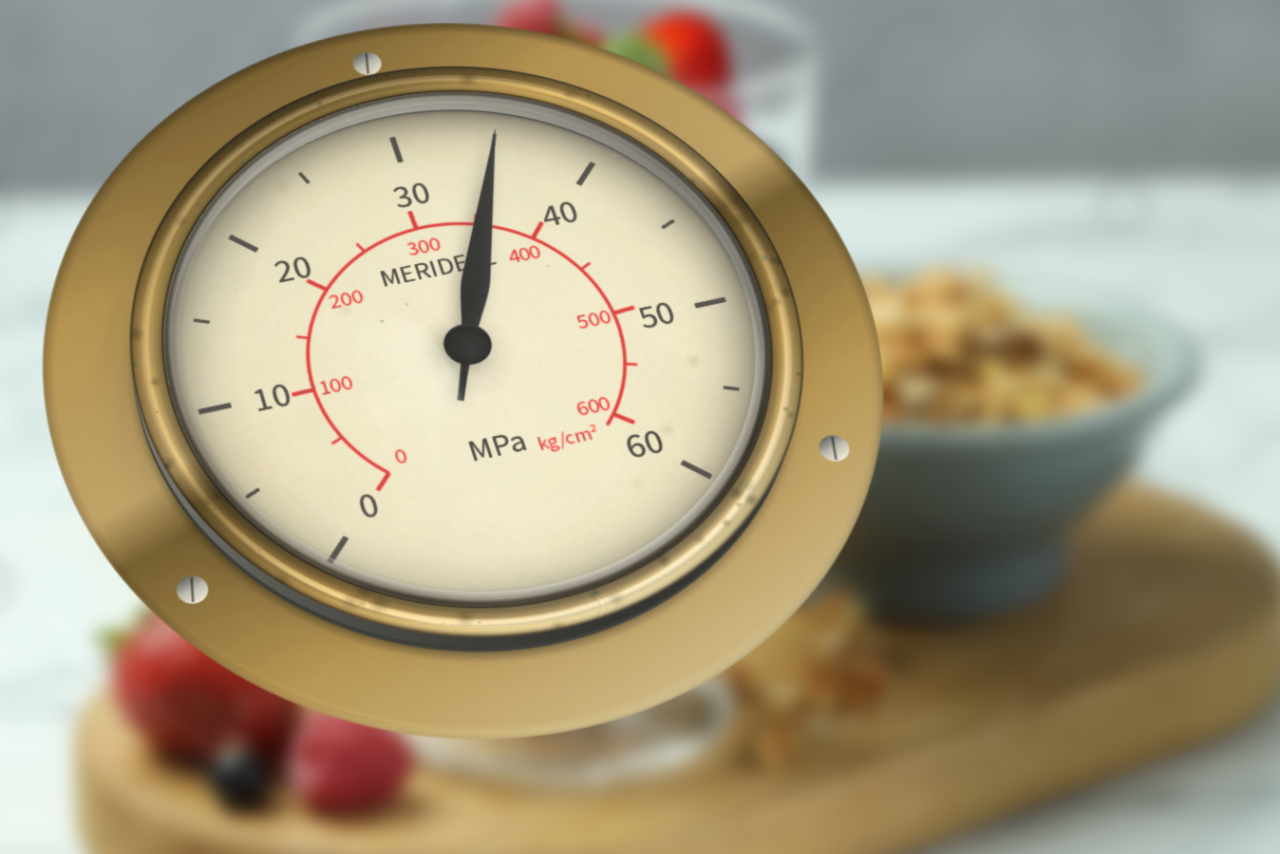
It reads 35 MPa
